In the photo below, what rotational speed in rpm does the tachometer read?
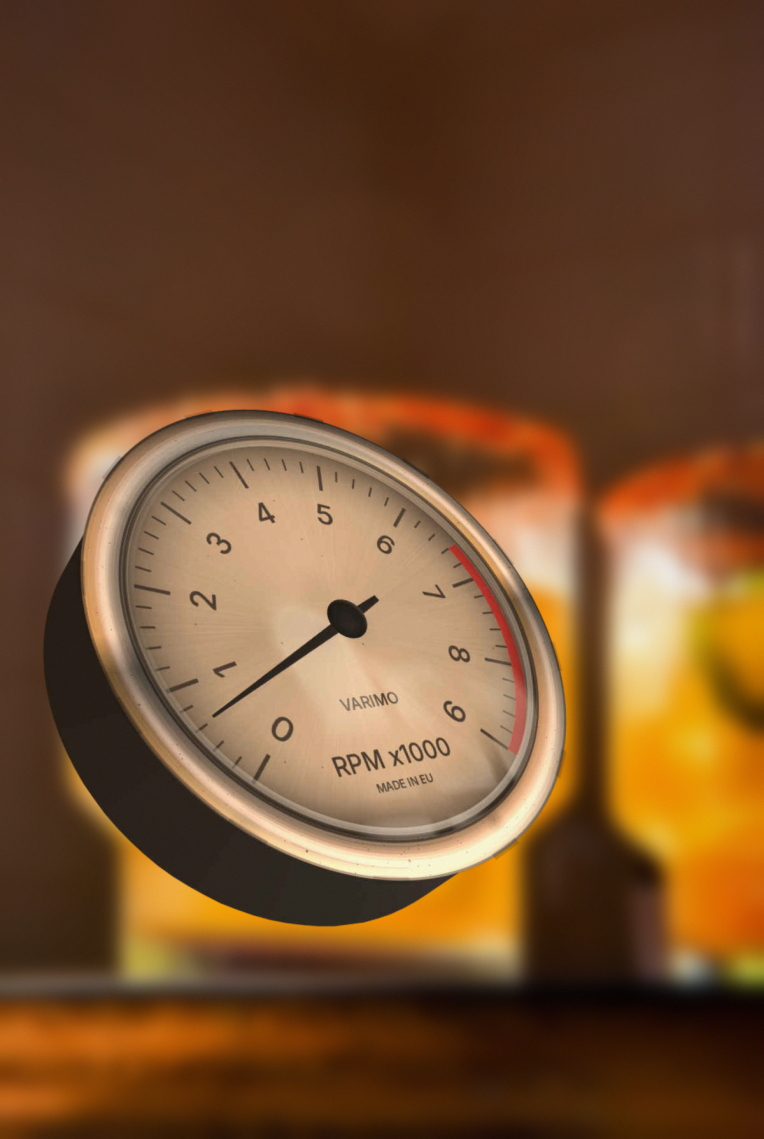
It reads 600 rpm
